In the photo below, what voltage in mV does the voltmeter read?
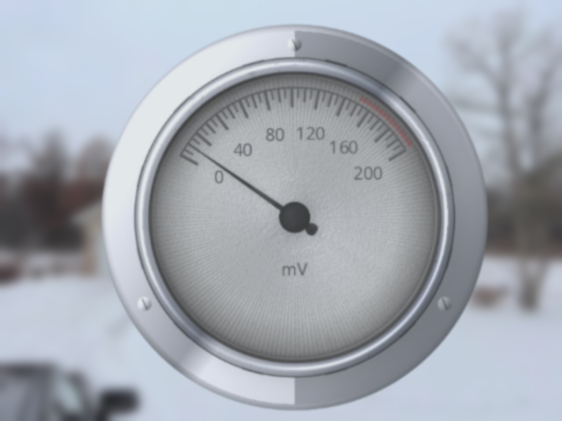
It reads 10 mV
